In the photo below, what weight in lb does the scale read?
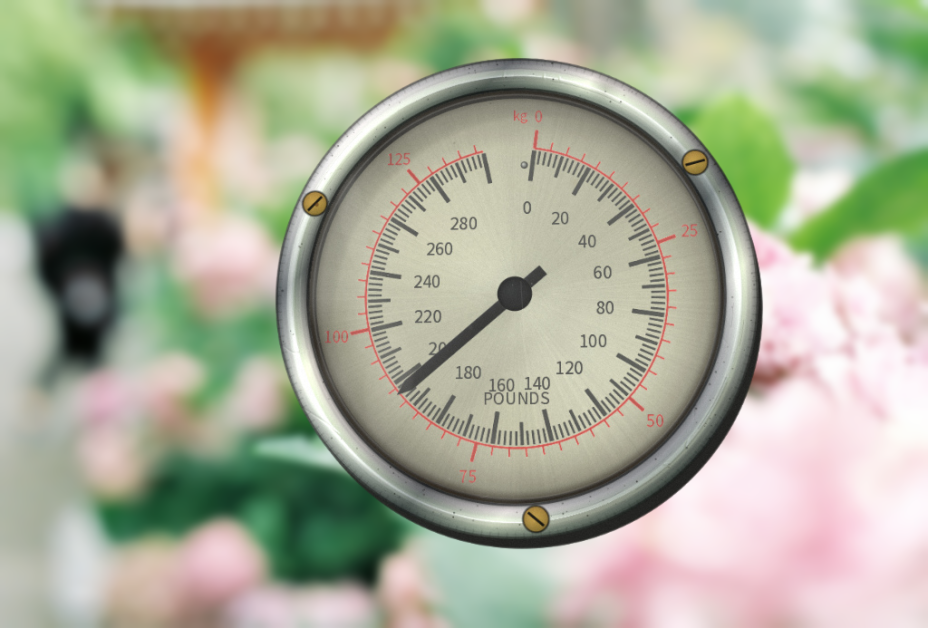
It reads 196 lb
